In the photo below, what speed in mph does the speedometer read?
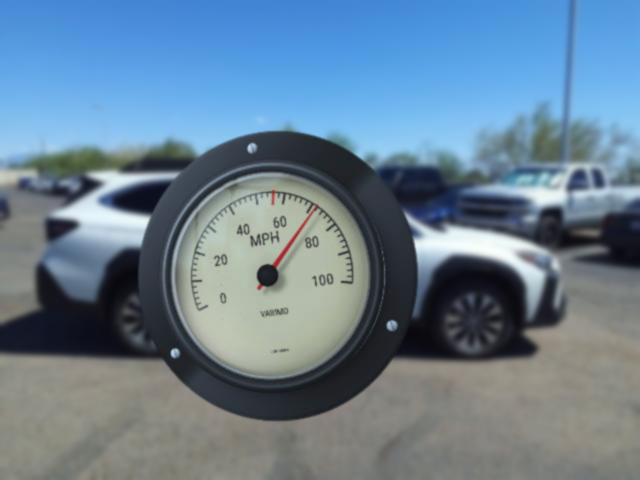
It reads 72 mph
